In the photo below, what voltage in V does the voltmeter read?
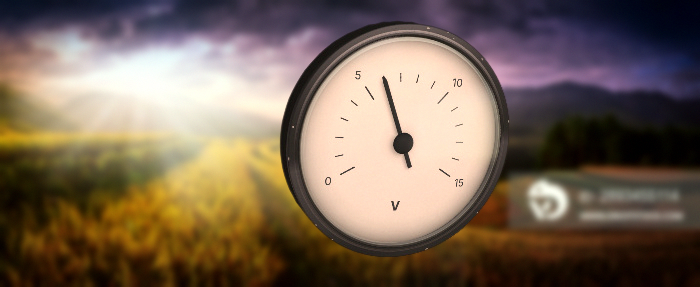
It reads 6 V
